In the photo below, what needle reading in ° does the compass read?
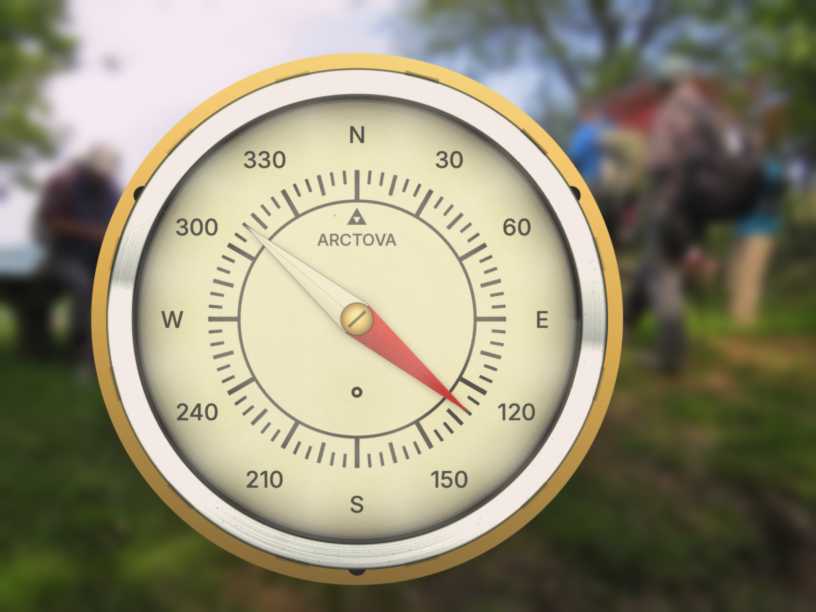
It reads 130 °
